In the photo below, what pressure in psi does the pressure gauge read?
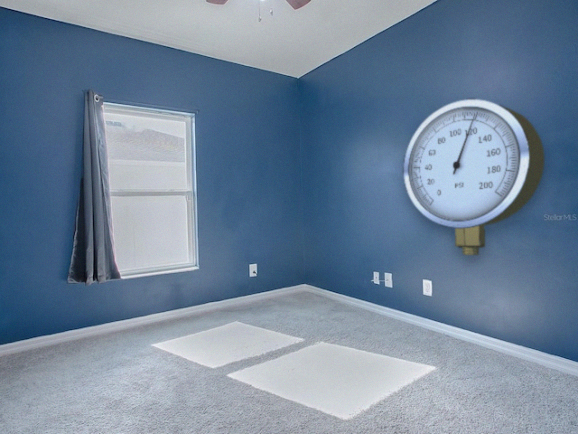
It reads 120 psi
